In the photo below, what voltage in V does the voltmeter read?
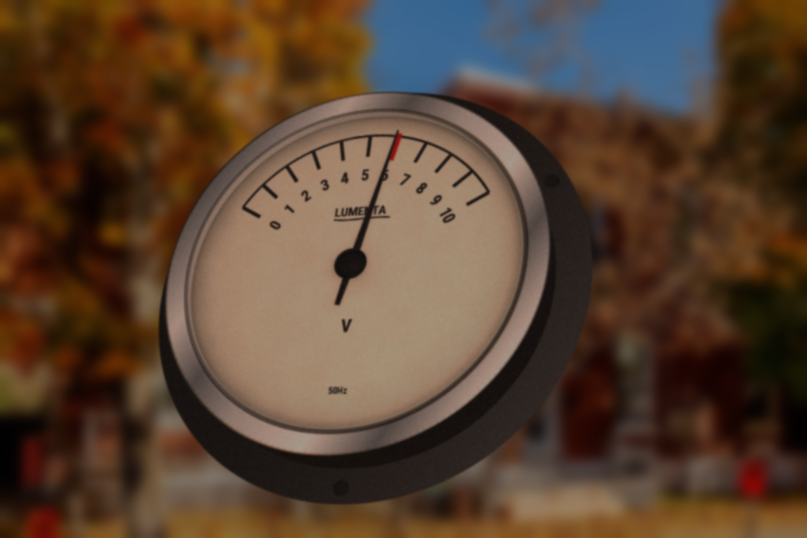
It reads 6 V
